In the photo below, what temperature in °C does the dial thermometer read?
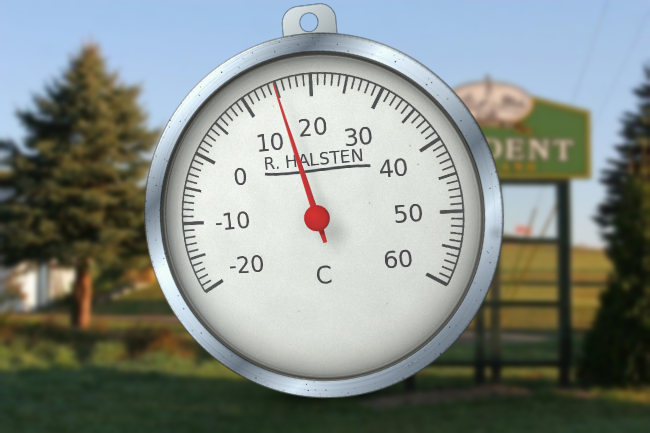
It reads 15 °C
